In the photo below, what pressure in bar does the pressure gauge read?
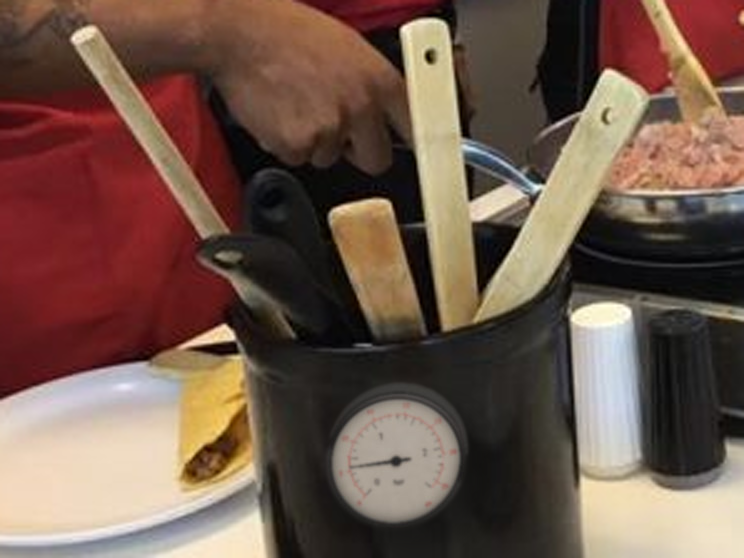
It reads 0.4 bar
